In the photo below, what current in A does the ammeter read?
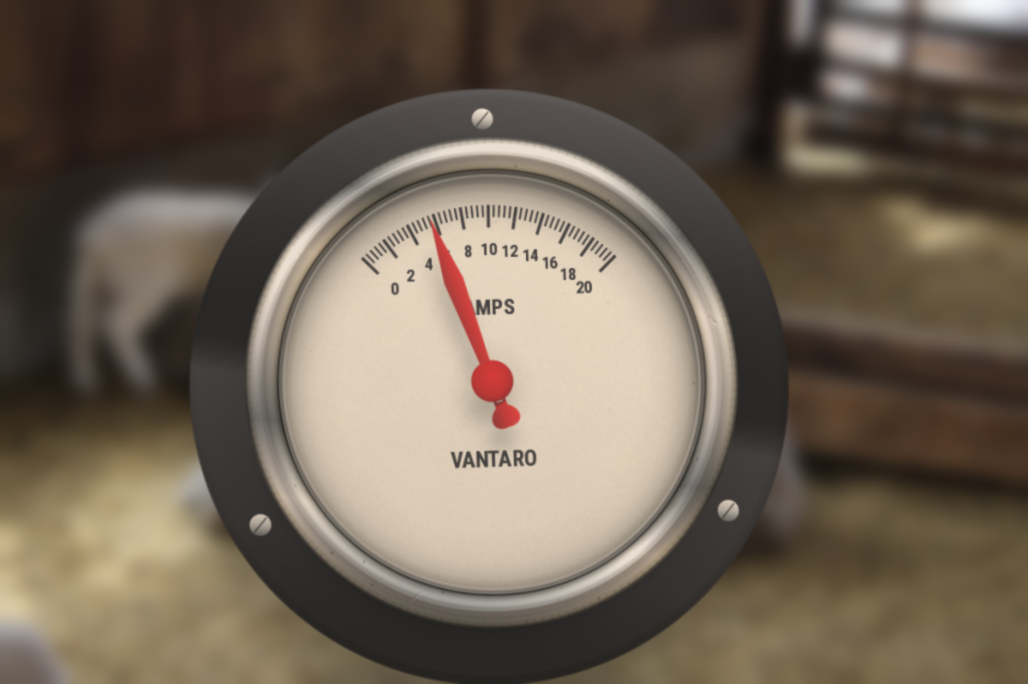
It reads 5.6 A
